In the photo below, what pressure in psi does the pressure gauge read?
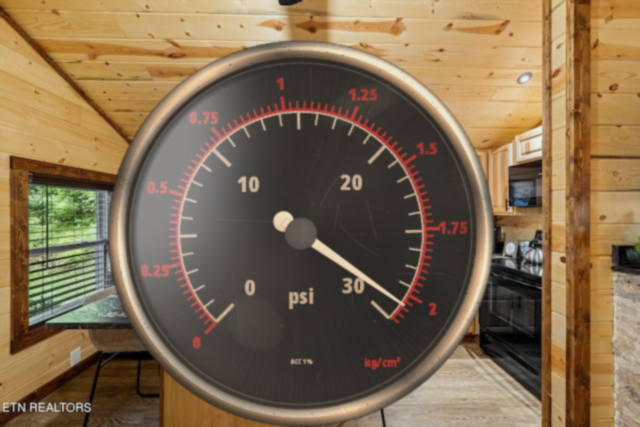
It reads 29 psi
